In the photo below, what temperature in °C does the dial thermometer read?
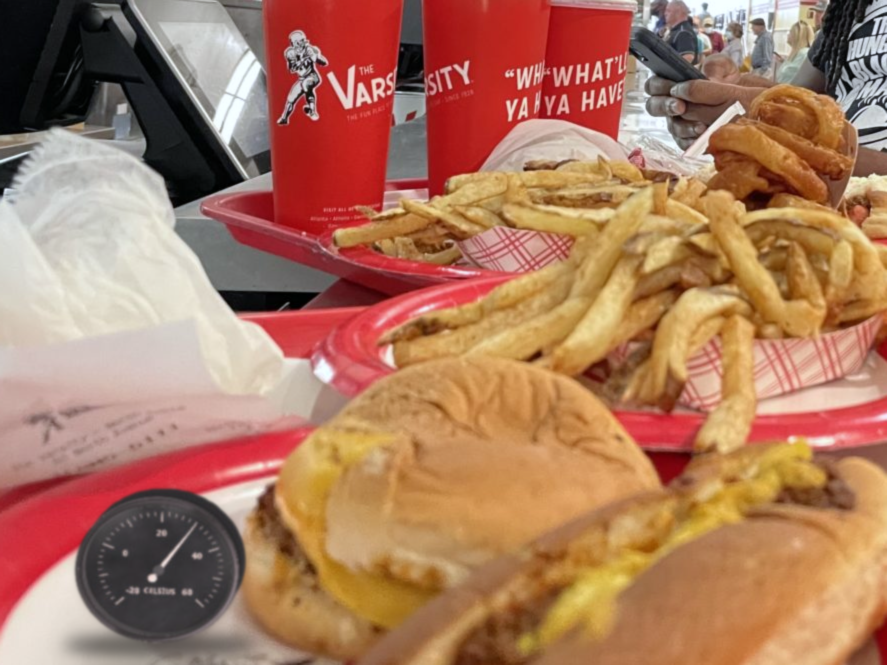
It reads 30 °C
